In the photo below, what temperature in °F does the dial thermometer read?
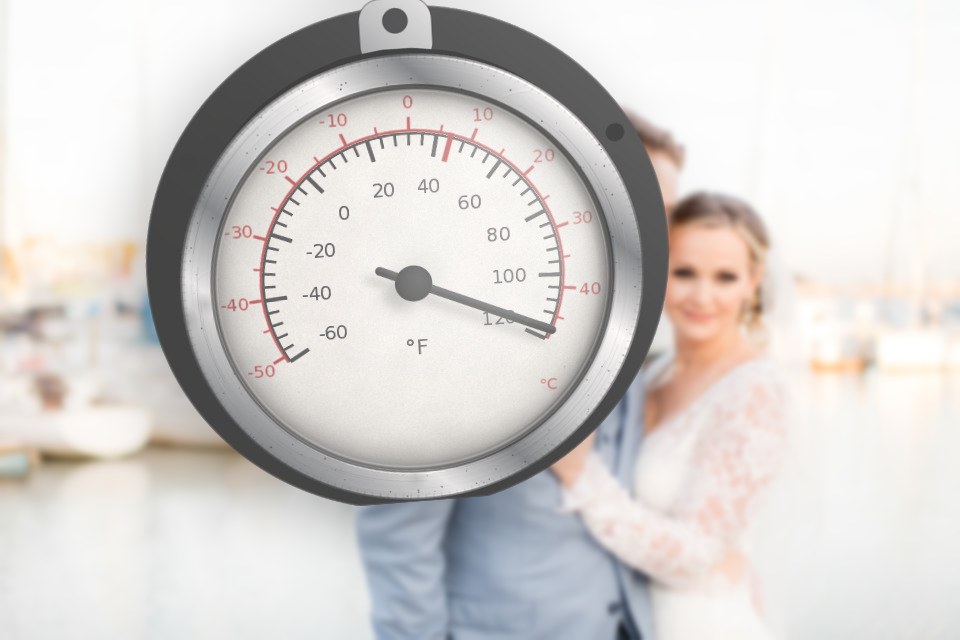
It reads 116 °F
